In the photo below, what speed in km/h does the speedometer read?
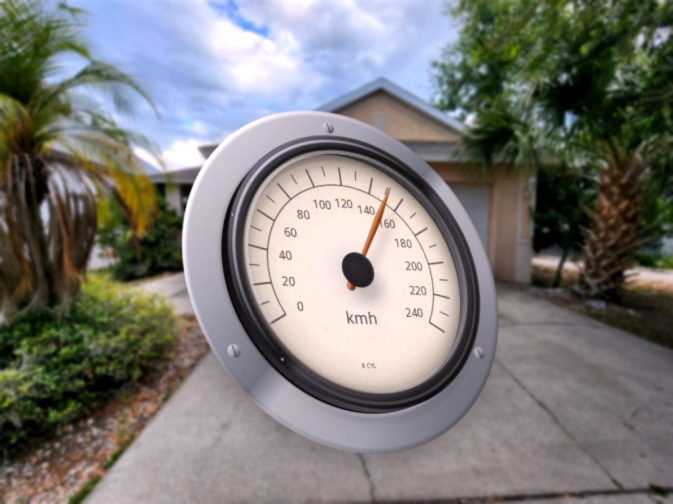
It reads 150 km/h
